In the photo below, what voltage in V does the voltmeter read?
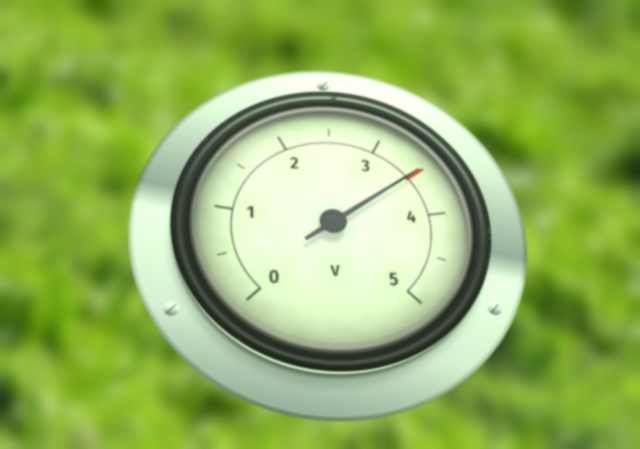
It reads 3.5 V
